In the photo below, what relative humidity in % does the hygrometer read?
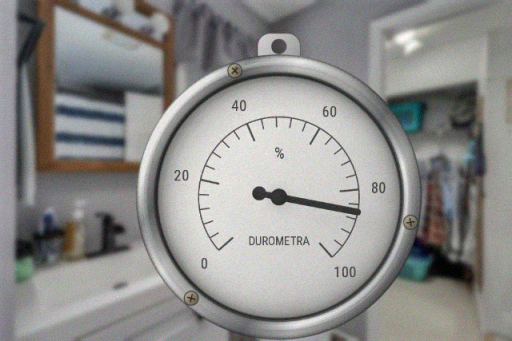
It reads 86 %
